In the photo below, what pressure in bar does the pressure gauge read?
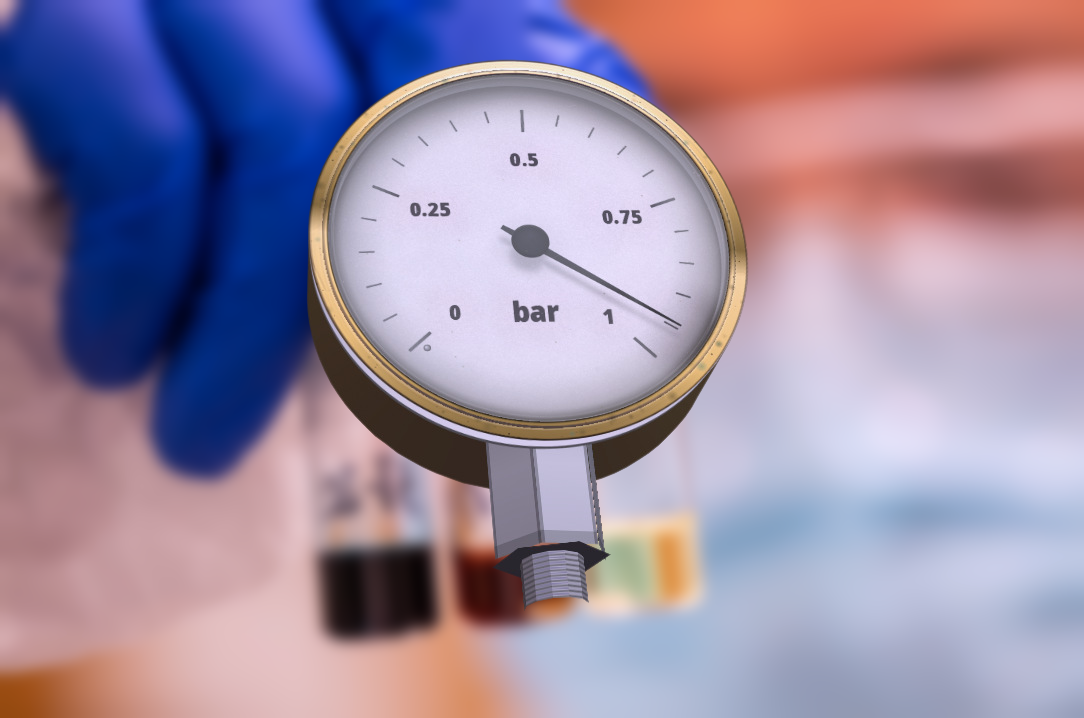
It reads 0.95 bar
